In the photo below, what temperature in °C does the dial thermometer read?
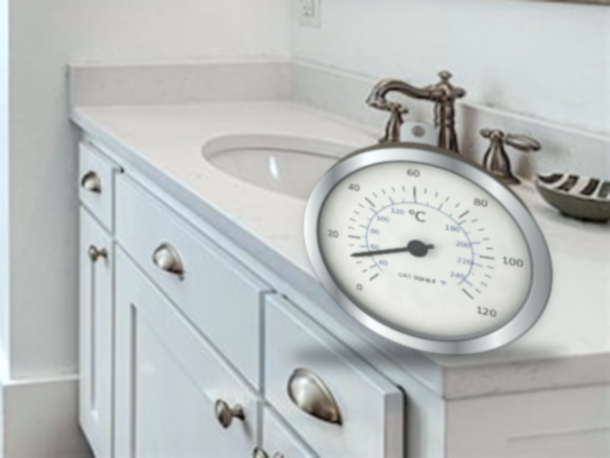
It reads 12 °C
